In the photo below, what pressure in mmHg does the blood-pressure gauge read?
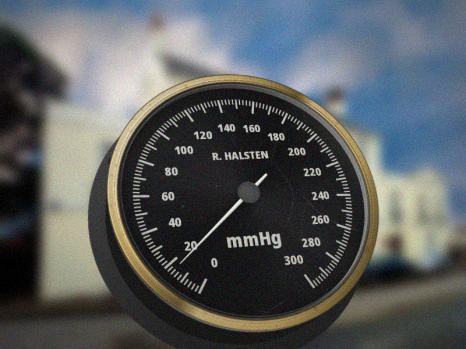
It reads 16 mmHg
